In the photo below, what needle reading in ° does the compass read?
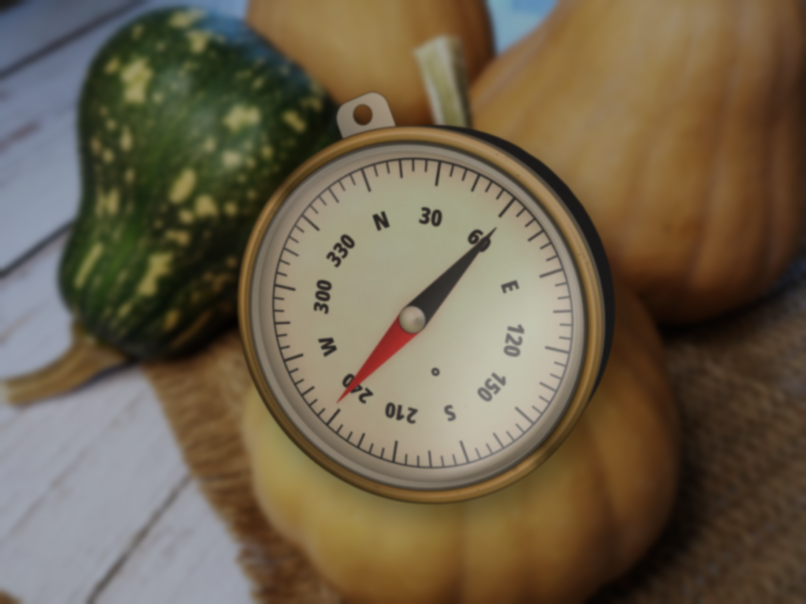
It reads 242.5 °
